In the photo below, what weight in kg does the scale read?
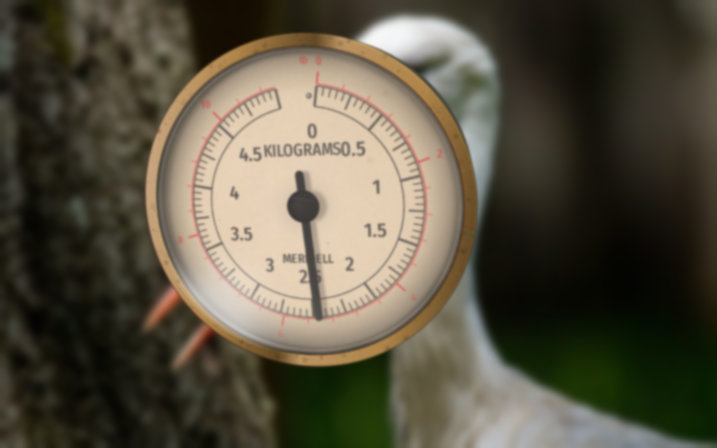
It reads 2.45 kg
